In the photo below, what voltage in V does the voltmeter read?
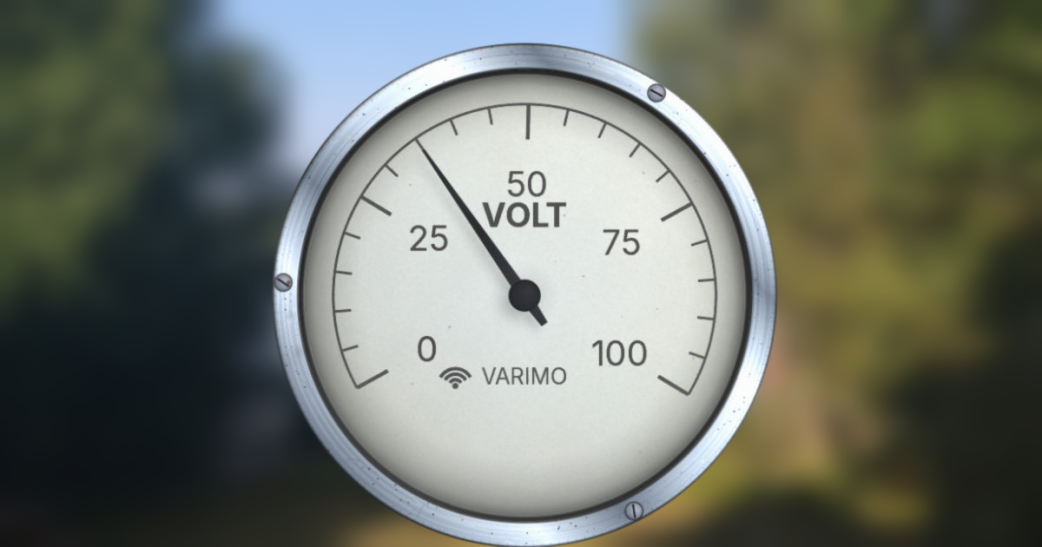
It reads 35 V
